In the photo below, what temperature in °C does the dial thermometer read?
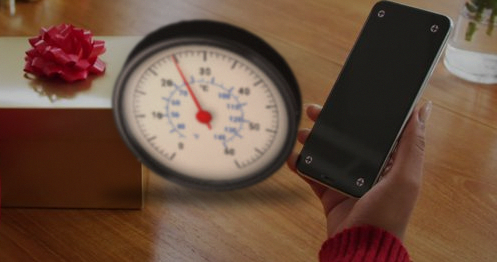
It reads 25 °C
